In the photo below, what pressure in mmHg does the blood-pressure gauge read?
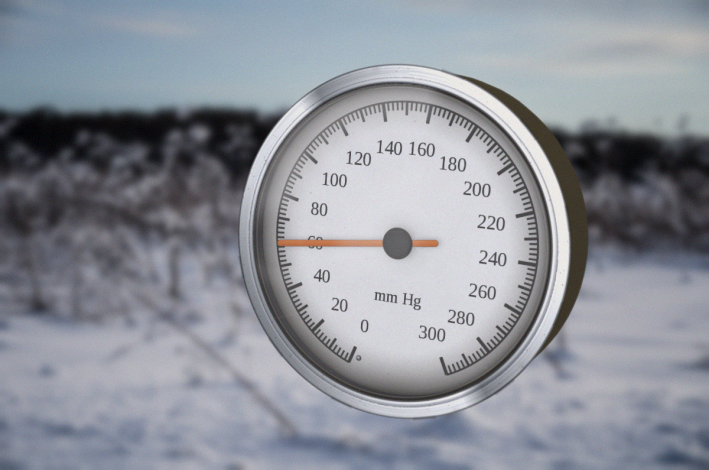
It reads 60 mmHg
